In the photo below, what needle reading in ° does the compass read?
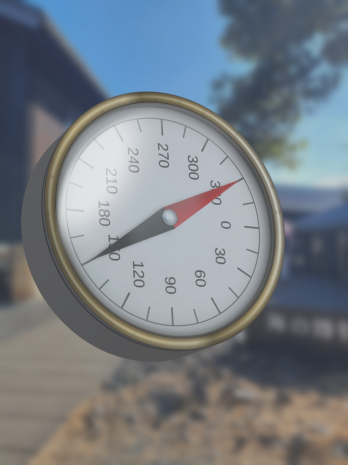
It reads 330 °
